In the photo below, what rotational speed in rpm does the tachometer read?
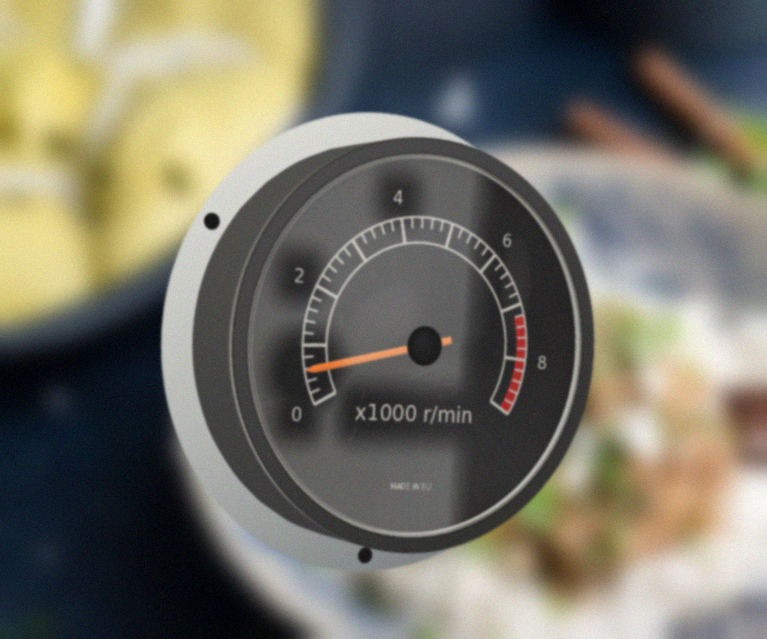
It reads 600 rpm
